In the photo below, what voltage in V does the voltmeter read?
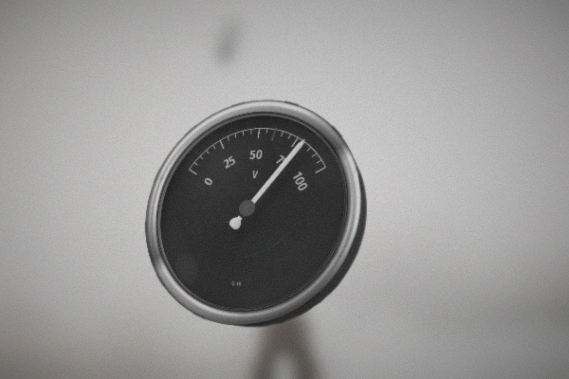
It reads 80 V
